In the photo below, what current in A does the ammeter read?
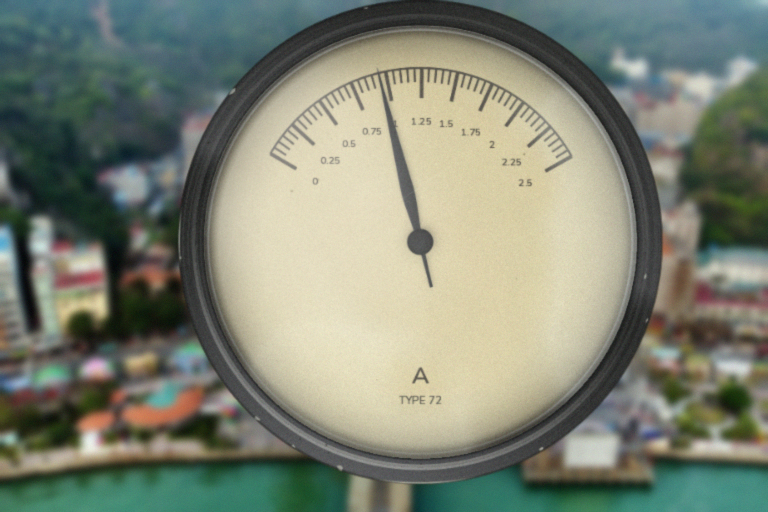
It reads 0.95 A
